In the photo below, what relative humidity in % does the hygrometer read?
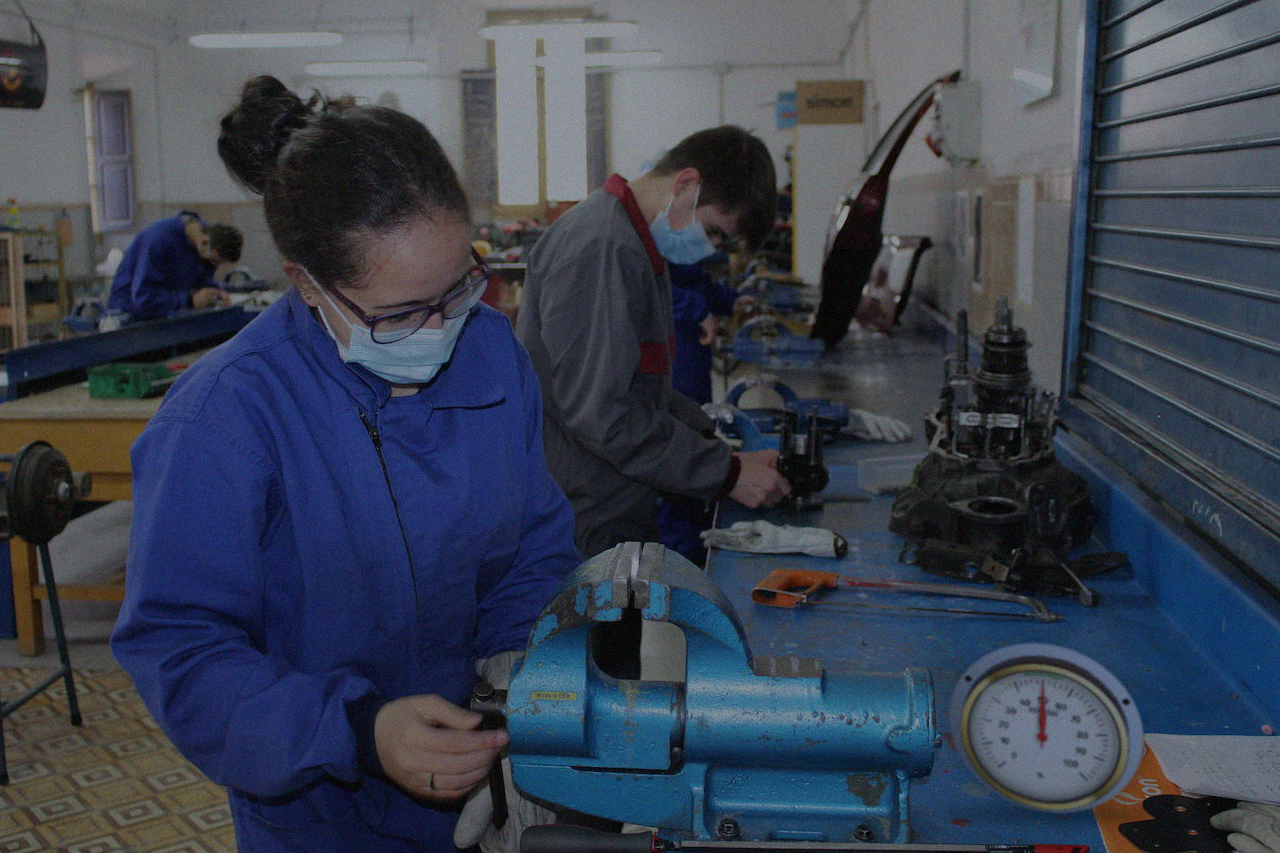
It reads 50 %
